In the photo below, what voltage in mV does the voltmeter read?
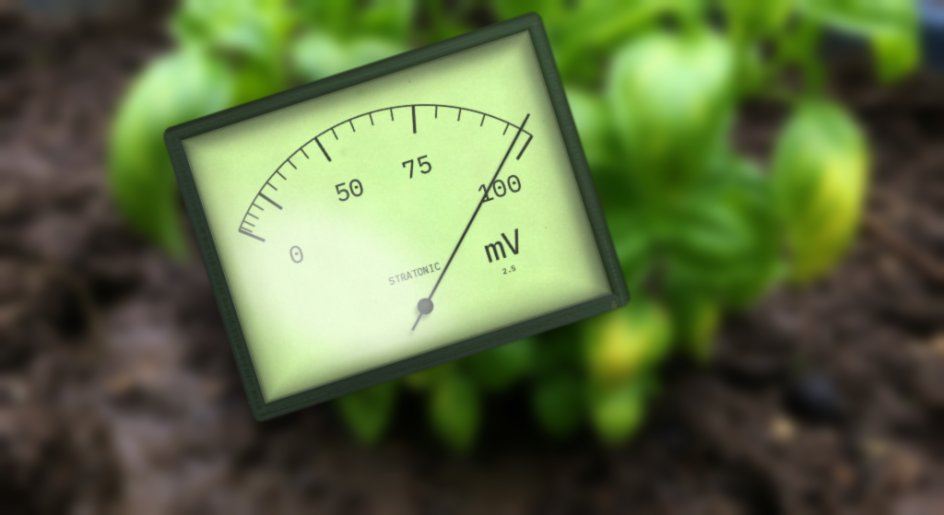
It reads 97.5 mV
